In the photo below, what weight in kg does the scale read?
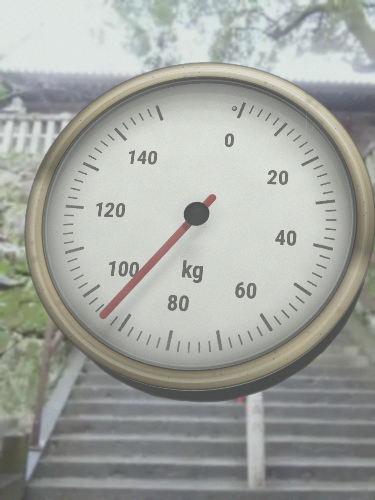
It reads 94 kg
